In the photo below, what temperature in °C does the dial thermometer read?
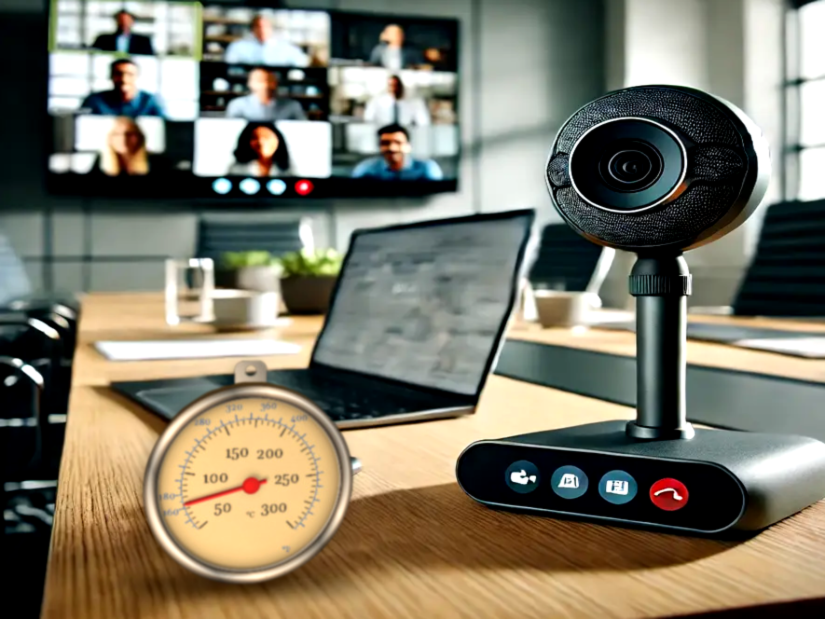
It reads 75 °C
